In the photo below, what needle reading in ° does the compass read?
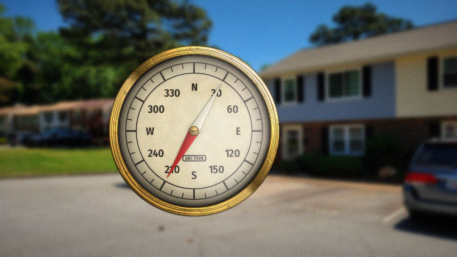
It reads 210 °
